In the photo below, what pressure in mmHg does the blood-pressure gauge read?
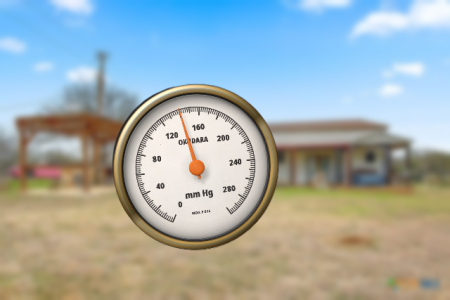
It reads 140 mmHg
